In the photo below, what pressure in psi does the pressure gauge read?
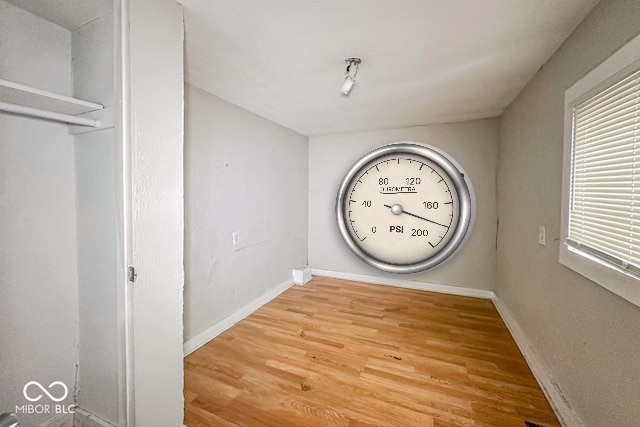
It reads 180 psi
